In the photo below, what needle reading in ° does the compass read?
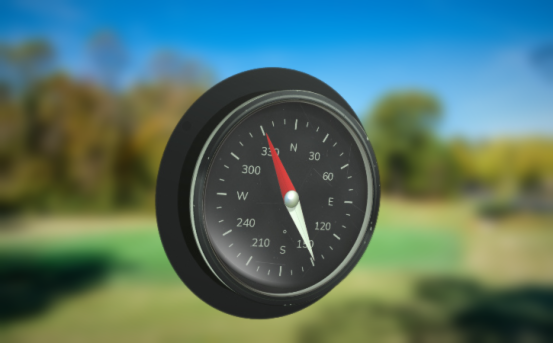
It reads 330 °
